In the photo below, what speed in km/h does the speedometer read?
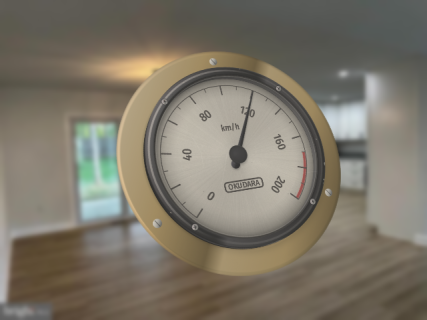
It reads 120 km/h
